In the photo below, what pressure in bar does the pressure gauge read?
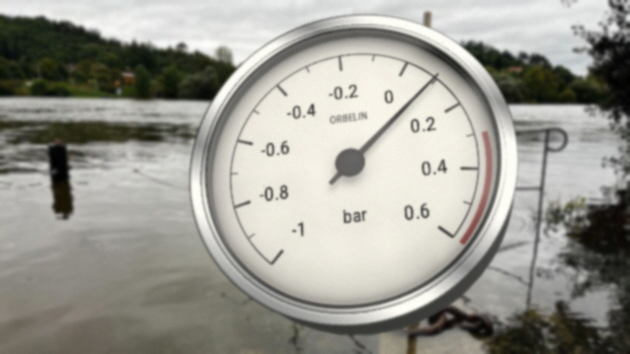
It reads 0.1 bar
